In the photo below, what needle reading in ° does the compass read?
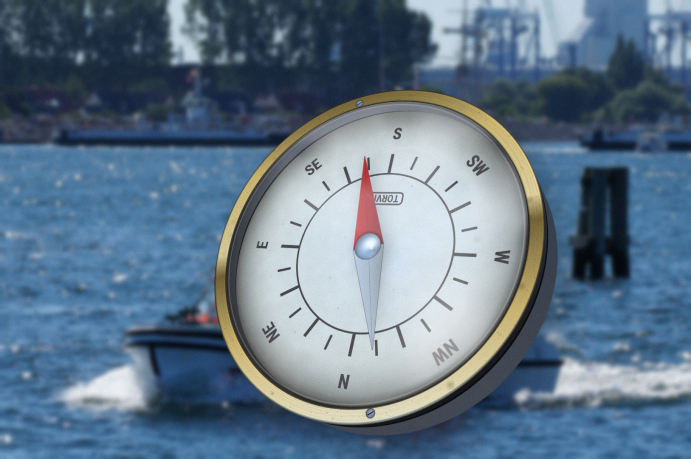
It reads 165 °
